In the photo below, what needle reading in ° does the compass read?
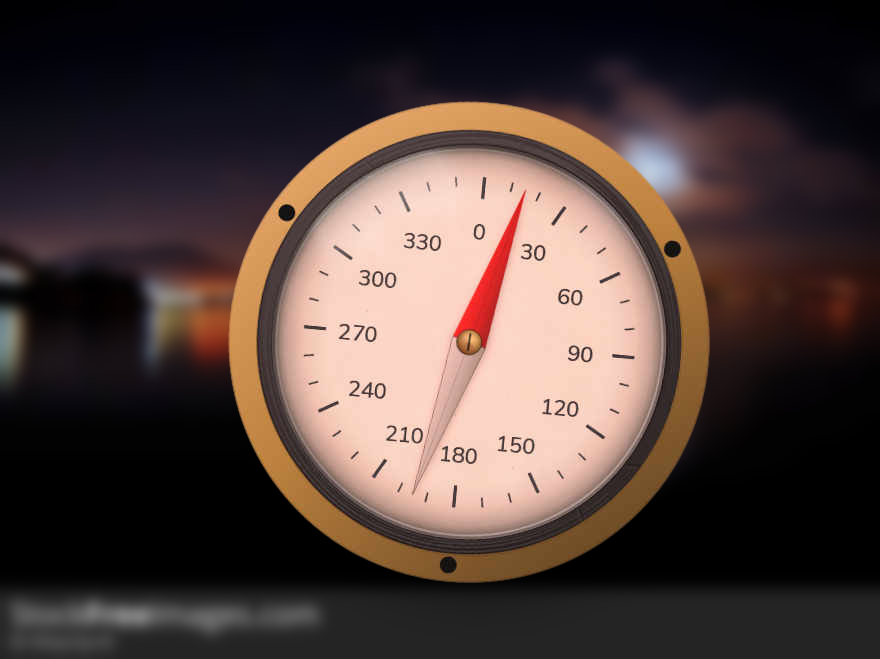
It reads 15 °
